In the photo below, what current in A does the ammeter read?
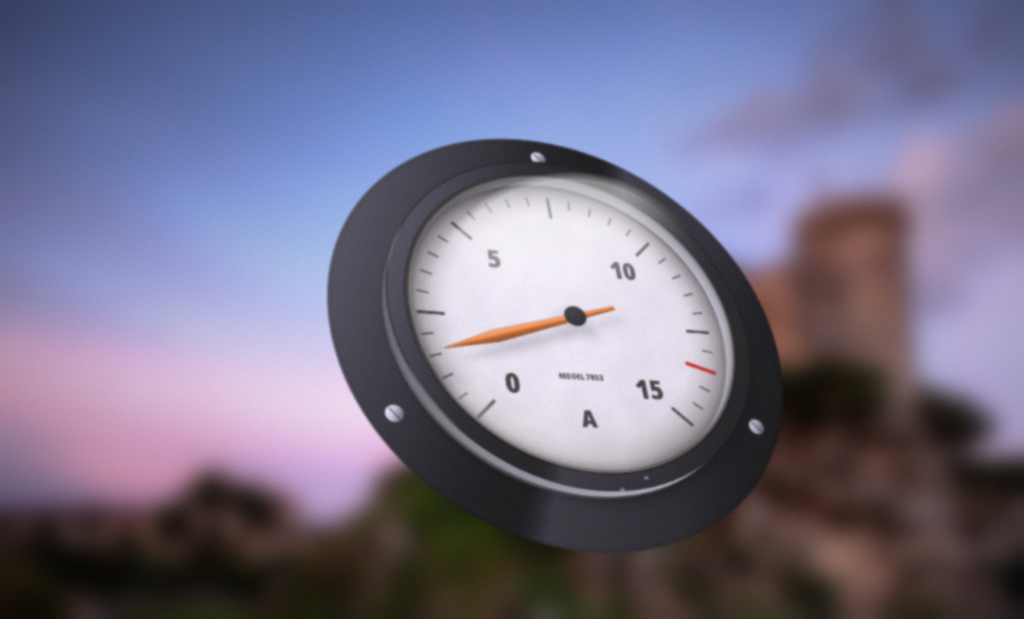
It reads 1.5 A
